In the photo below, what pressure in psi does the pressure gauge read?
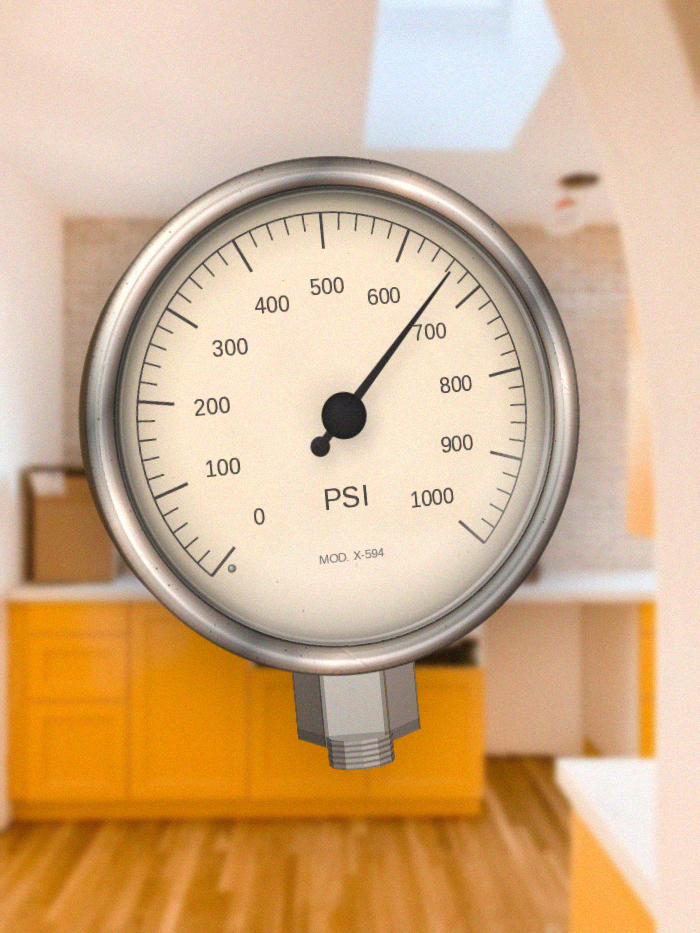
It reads 660 psi
